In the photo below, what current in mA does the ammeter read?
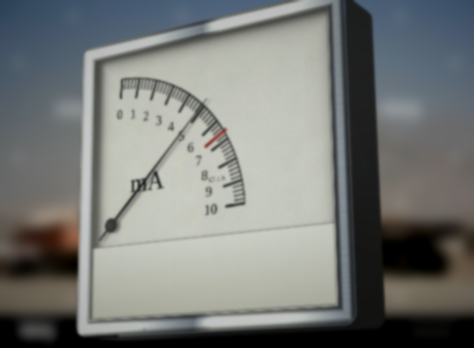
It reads 5 mA
